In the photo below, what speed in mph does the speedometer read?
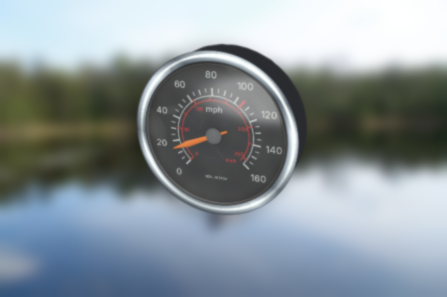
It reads 15 mph
